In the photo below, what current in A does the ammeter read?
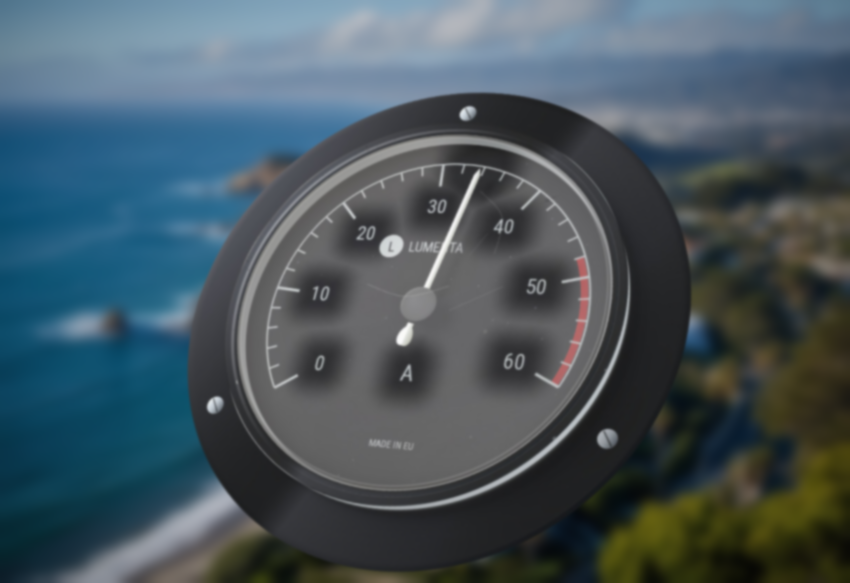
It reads 34 A
